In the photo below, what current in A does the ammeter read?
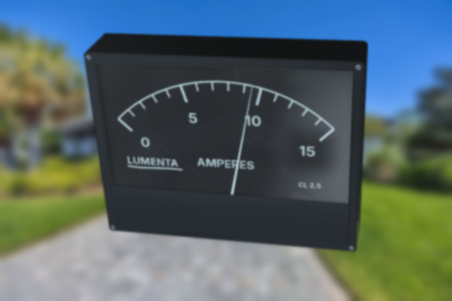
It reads 9.5 A
